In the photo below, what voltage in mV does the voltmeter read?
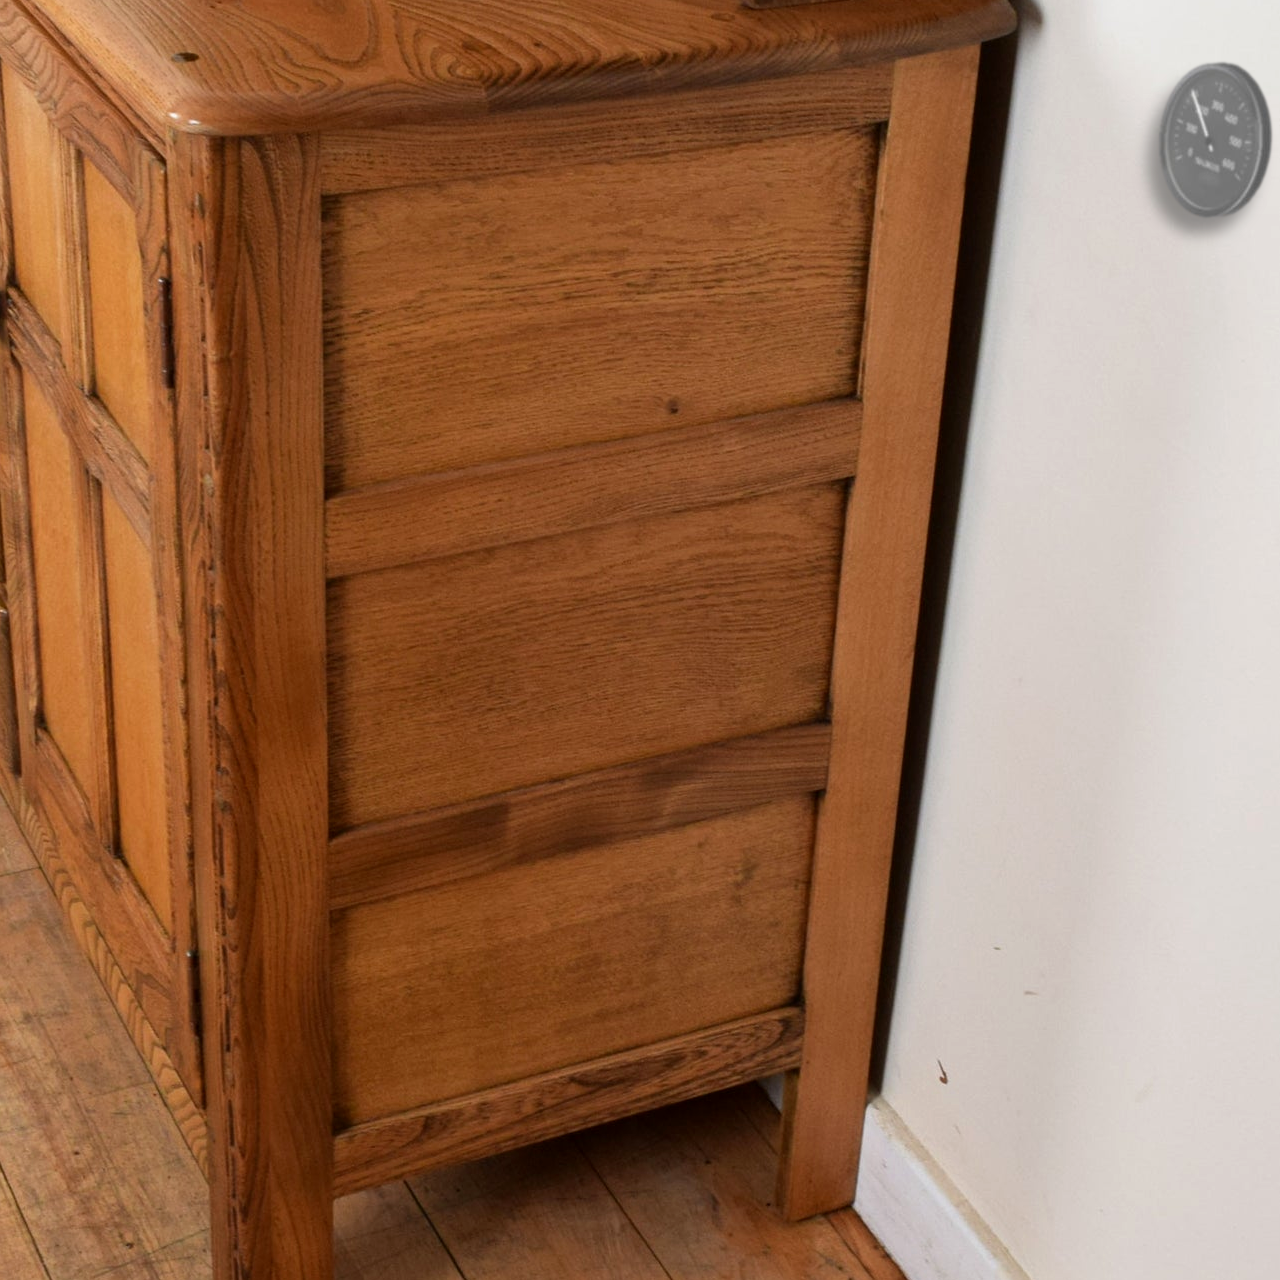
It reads 200 mV
